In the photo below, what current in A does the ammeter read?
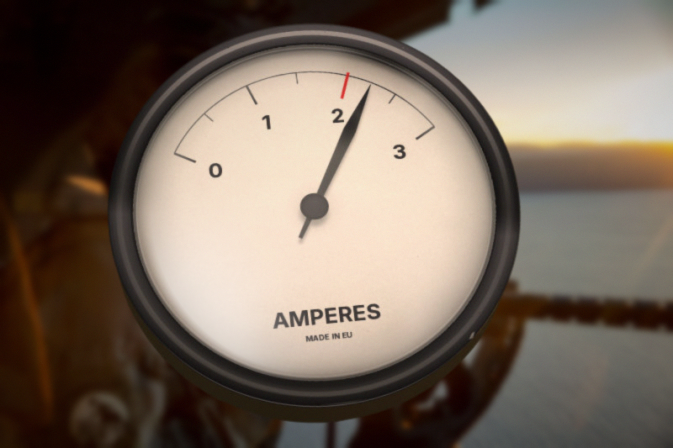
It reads 2.25 A
